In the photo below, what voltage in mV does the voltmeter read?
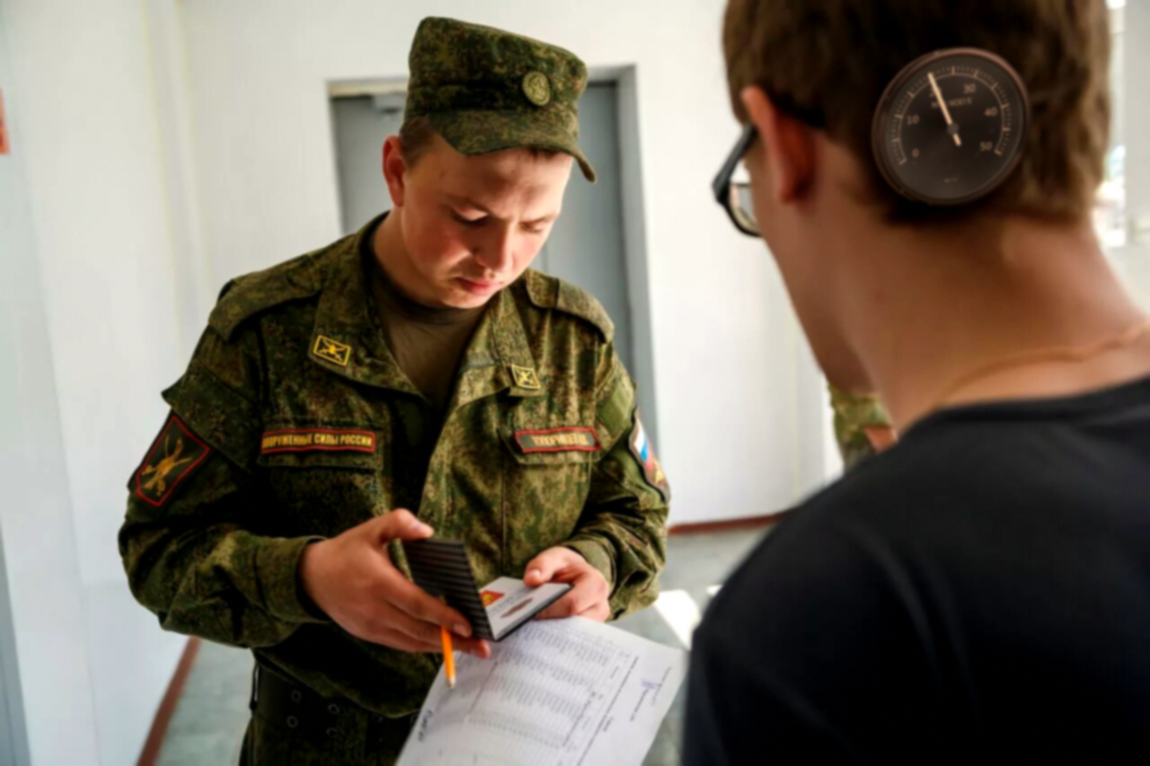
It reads 20 mV
